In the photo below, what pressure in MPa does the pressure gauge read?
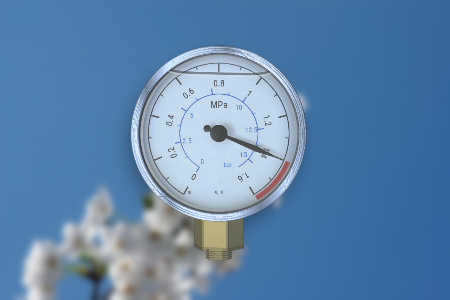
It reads 1.4 MPa
